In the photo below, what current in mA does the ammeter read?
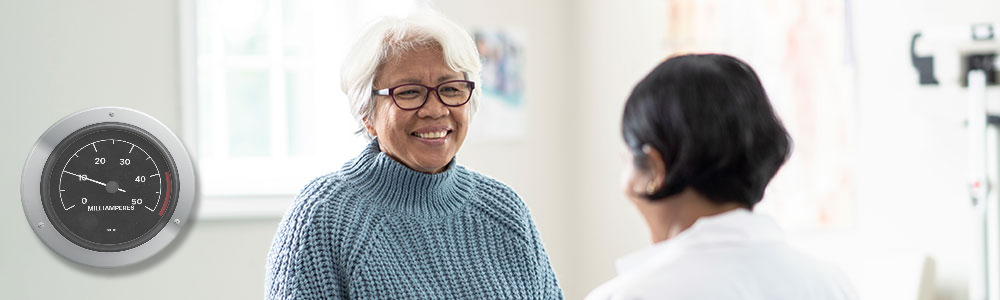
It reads 10 mA
